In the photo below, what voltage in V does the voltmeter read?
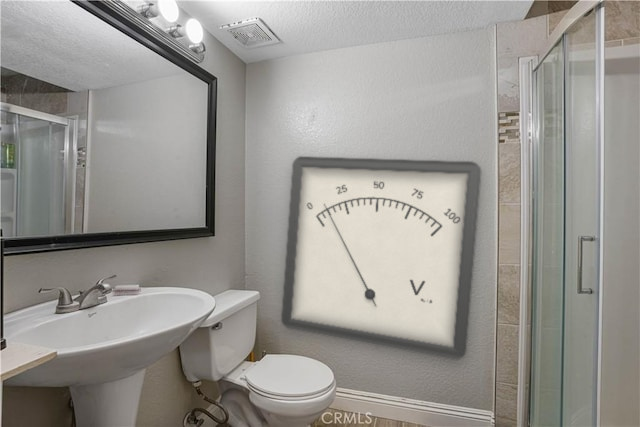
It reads 10 V
